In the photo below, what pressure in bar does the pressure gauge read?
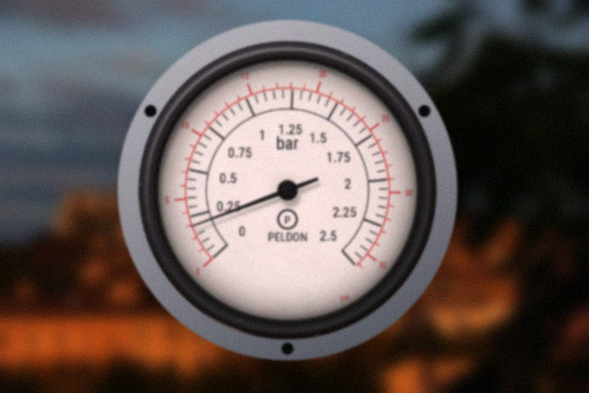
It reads 0.2 bar
